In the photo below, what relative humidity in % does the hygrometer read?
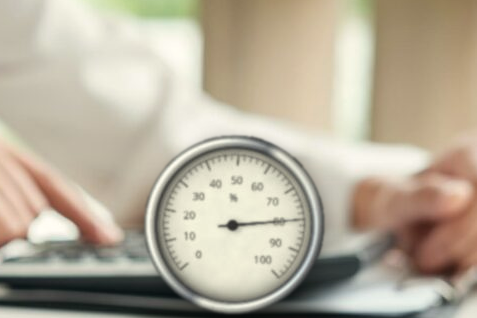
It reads 80 %
